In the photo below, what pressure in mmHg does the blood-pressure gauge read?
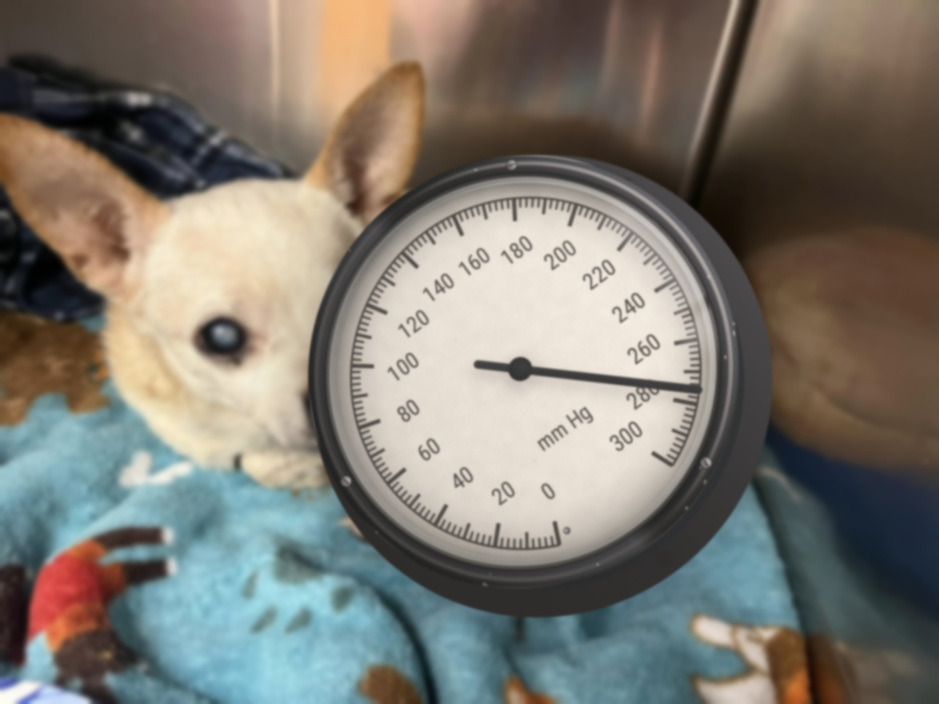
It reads 276 mmHg
